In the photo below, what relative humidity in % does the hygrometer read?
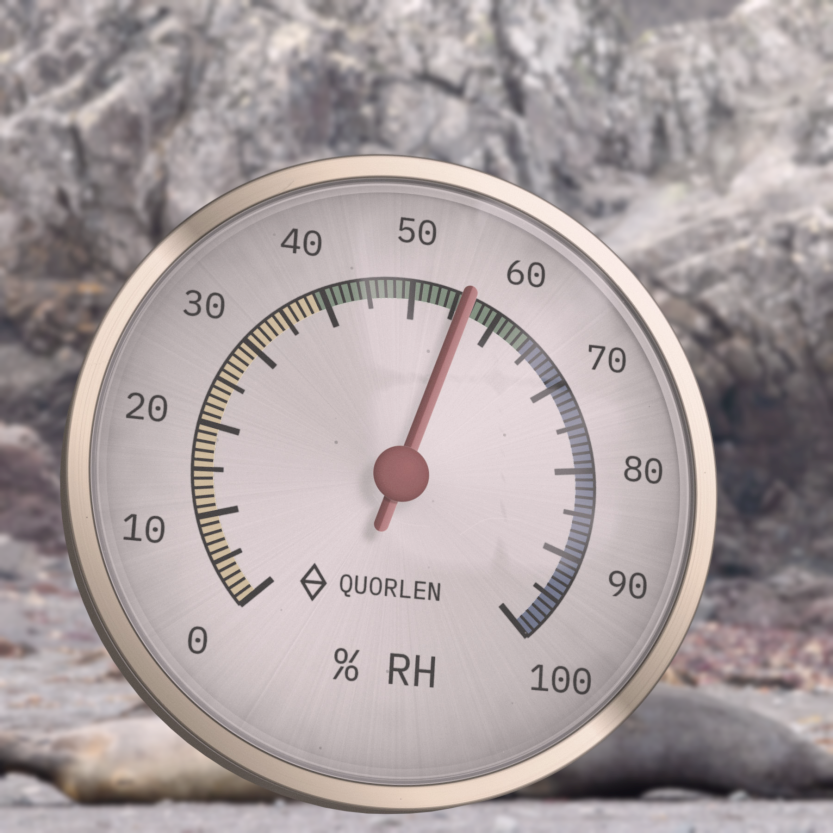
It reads 56 %
